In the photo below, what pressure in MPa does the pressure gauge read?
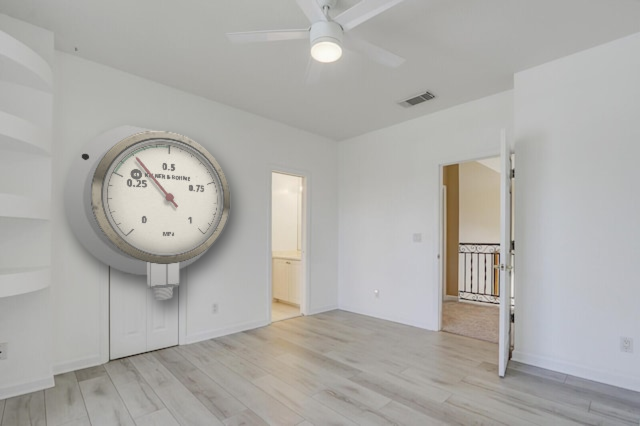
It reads 0.35 MPa
